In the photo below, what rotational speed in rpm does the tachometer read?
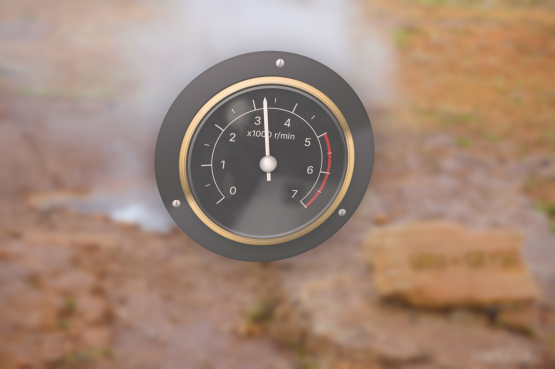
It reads 3250 rpm
